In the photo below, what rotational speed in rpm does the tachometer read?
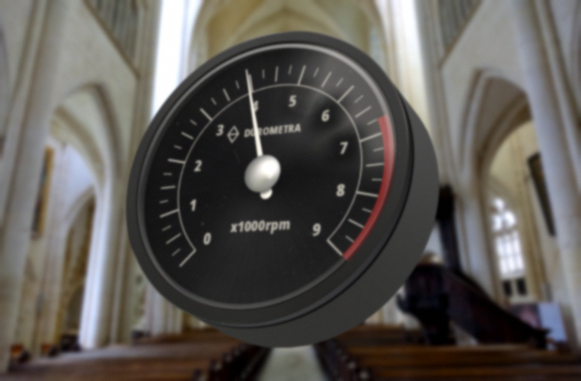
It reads 4000 rpm
